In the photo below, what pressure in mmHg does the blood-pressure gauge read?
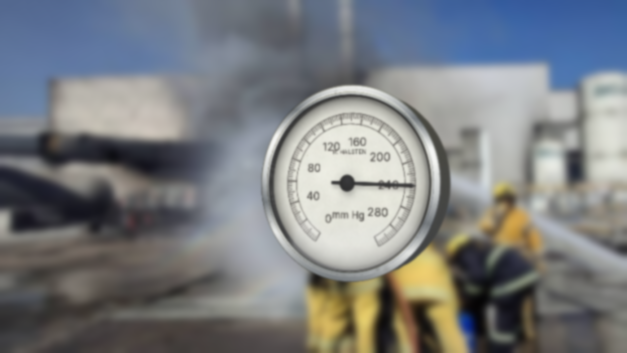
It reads 240 mmHg
